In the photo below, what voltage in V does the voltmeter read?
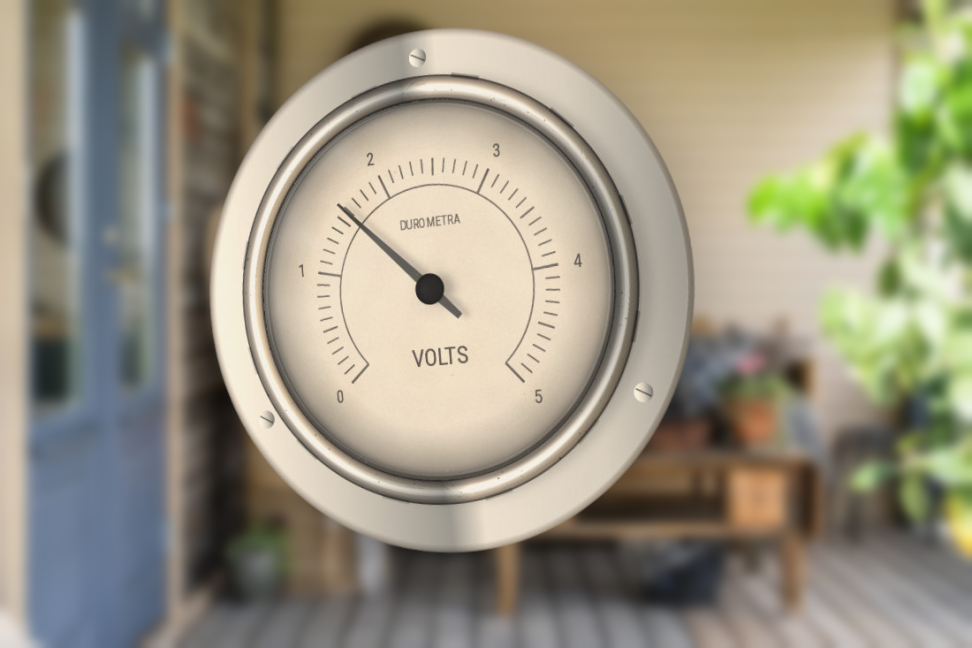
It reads 1.6 V
